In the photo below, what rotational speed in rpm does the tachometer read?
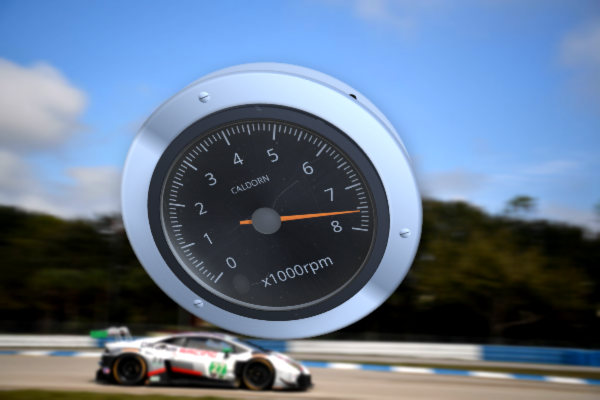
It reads 7500 rpm
